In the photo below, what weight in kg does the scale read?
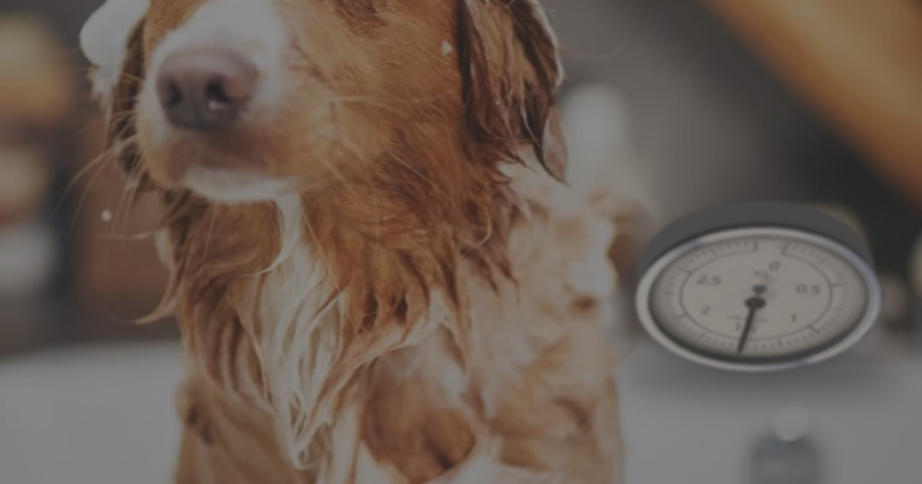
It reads 1.5 kg
